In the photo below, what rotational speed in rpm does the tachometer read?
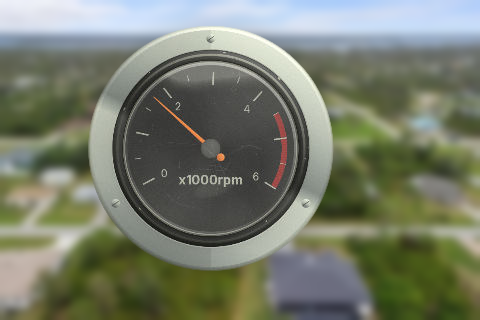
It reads 1750 rpm
